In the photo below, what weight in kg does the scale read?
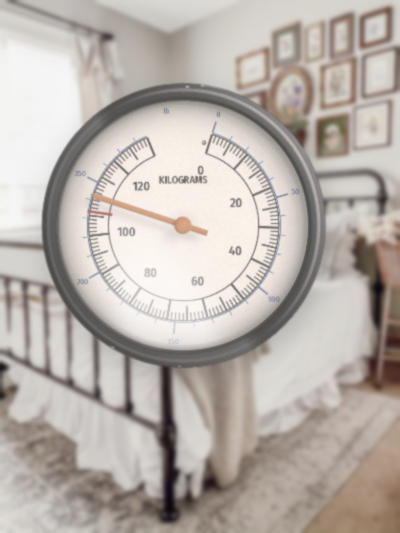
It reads 110 kg
